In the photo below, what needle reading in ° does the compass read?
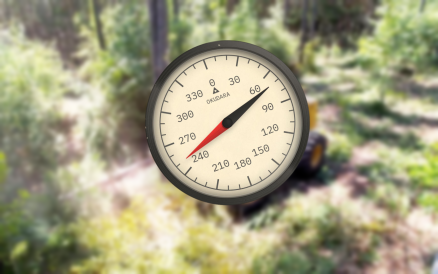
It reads 250 °
